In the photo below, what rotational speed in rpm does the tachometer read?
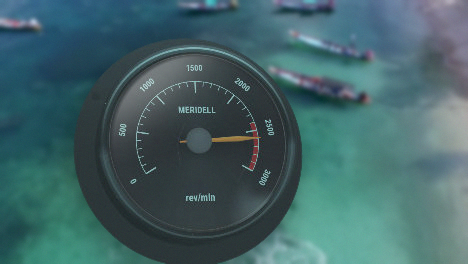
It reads 2600 rpm
